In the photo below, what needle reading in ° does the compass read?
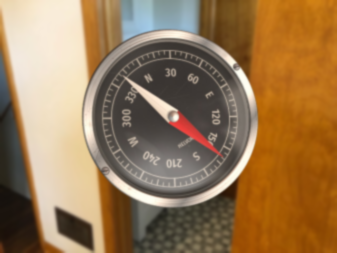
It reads 160 °
